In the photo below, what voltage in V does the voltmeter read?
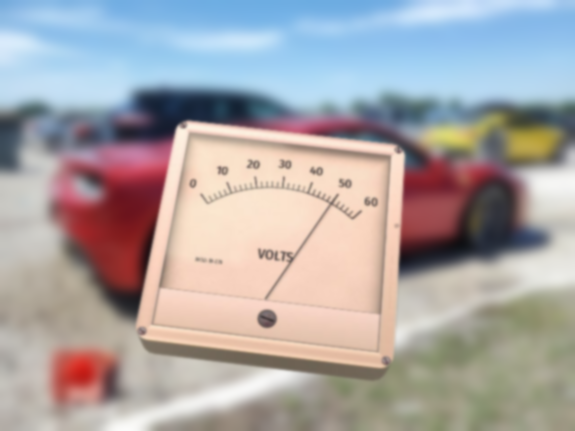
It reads 50 V
